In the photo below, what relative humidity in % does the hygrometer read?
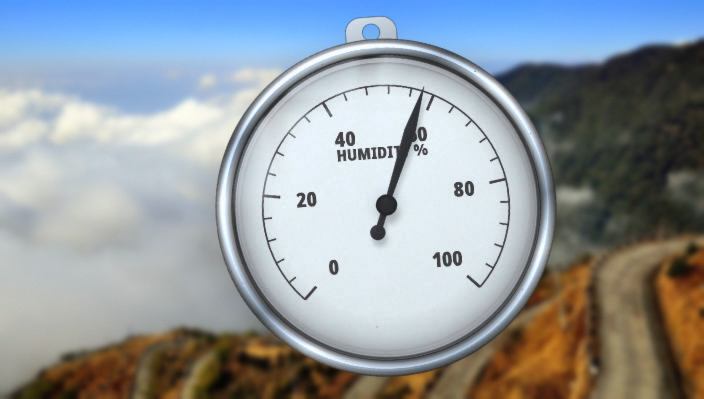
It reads 58 %
